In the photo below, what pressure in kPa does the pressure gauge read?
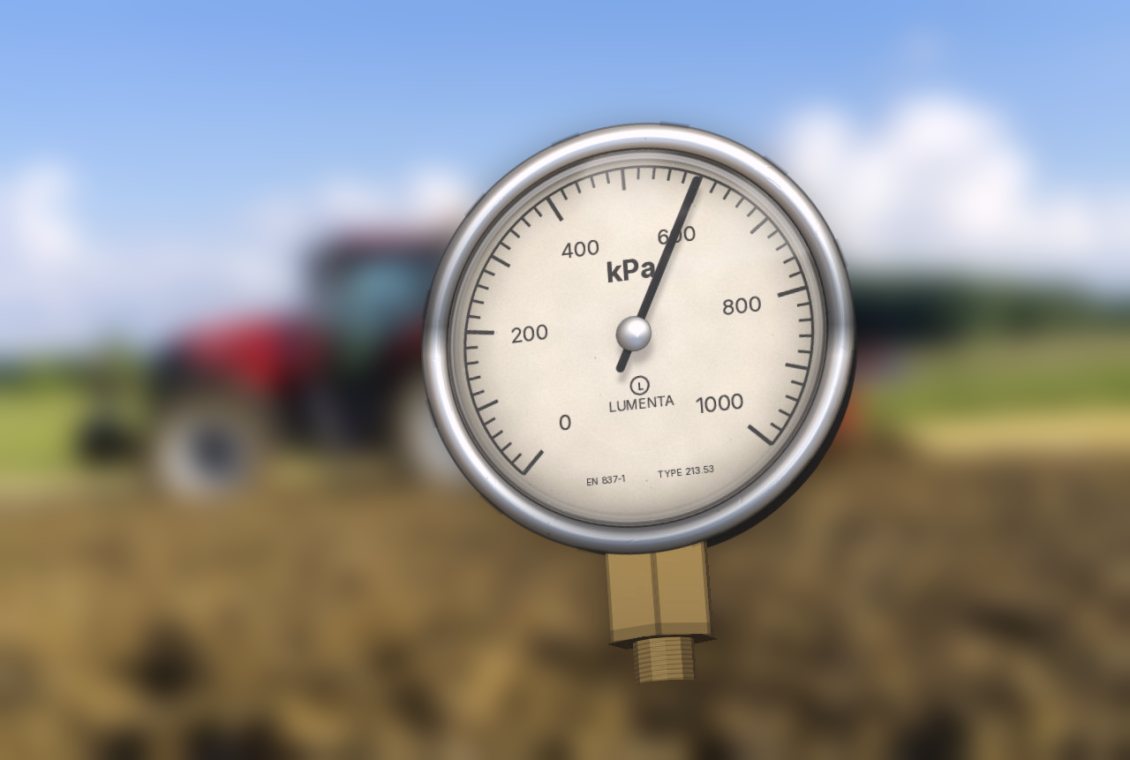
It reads 600 kPa
